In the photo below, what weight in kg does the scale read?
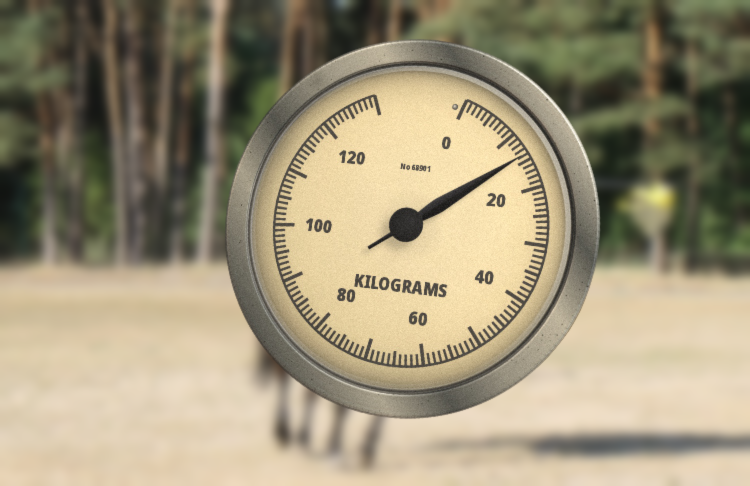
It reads 14 kg
